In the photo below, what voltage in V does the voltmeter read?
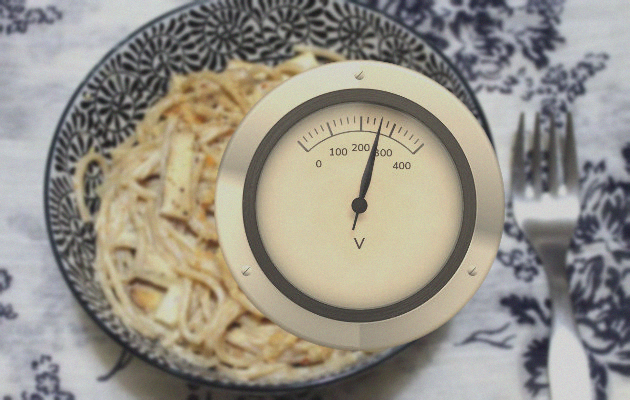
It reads 260 V
